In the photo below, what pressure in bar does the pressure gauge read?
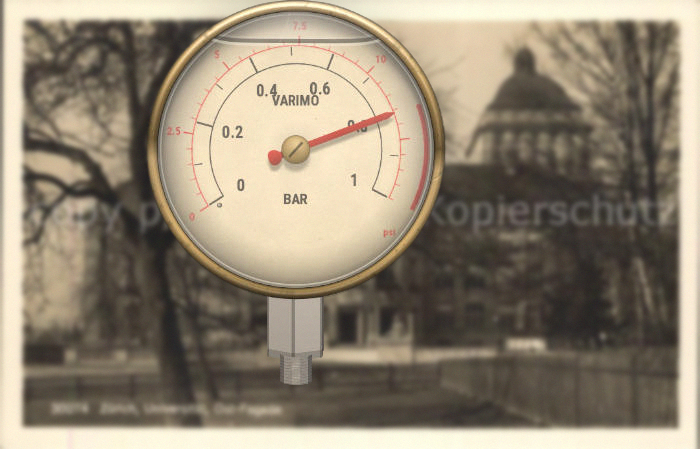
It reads 0.8 bar
